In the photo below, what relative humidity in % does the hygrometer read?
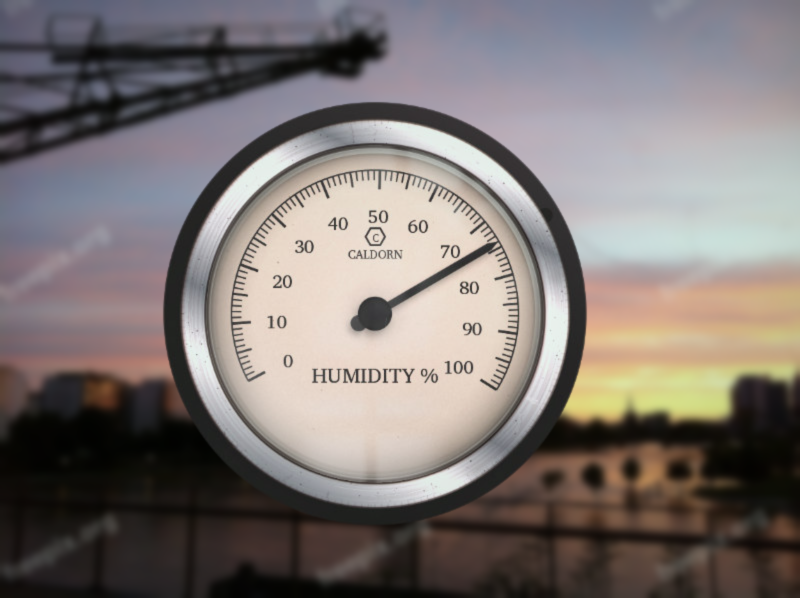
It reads 74 %
